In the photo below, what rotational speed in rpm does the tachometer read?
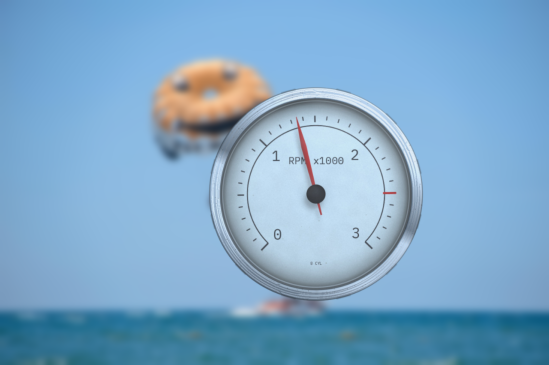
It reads 1350 rpm
